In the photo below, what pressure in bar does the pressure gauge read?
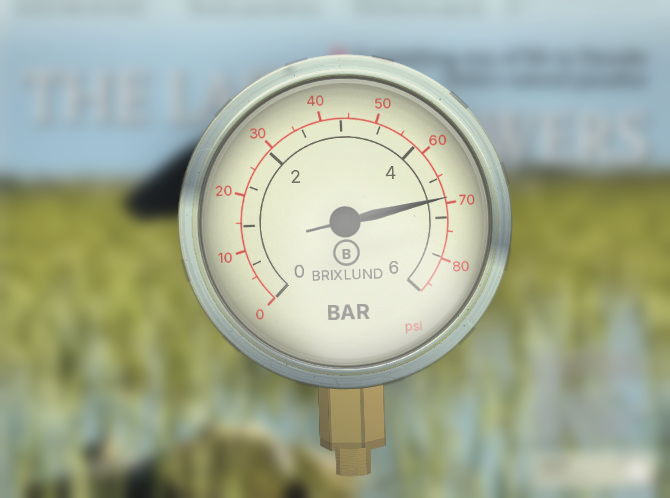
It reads 4.75 bar
